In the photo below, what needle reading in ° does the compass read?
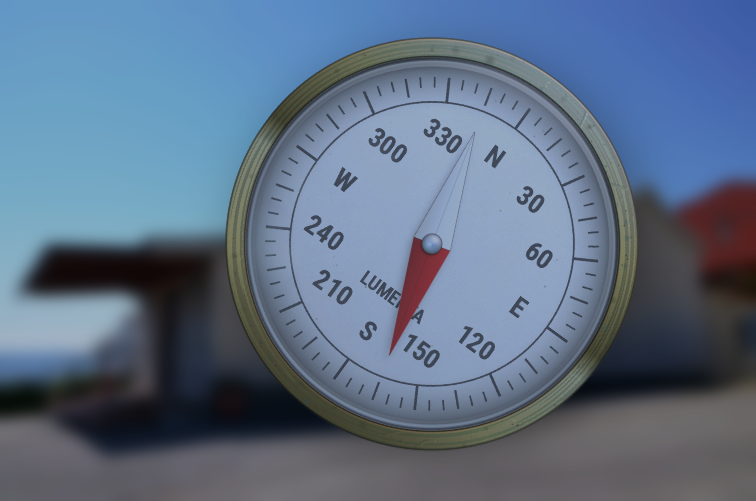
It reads 165 °
